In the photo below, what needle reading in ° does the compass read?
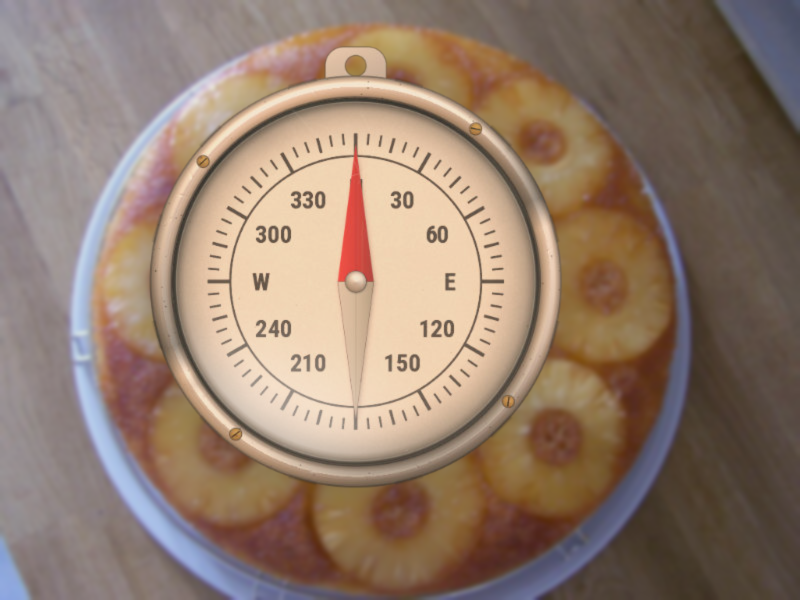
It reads 0 °
